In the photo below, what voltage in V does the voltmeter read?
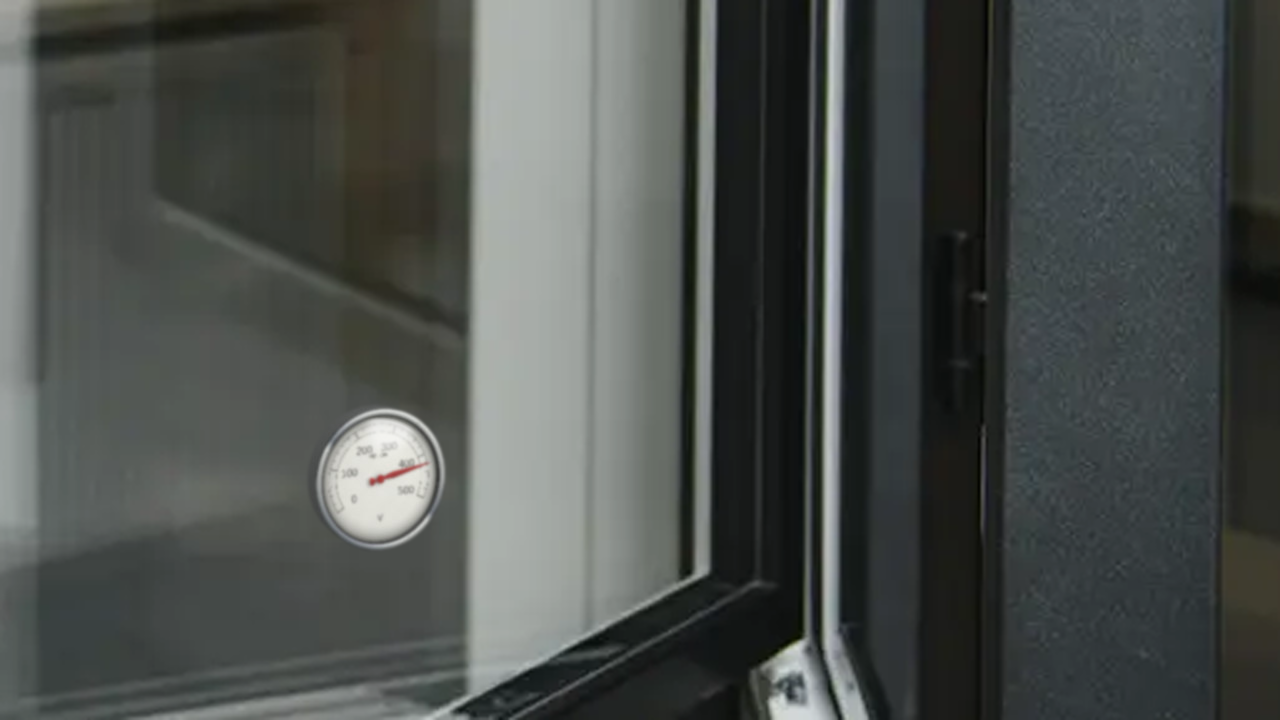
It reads 420 V
